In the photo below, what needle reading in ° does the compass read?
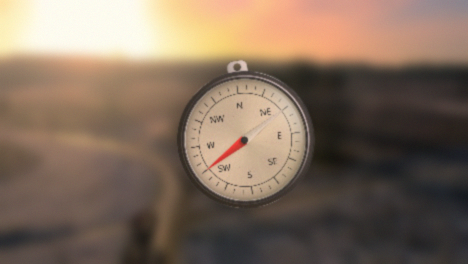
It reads 240 °
